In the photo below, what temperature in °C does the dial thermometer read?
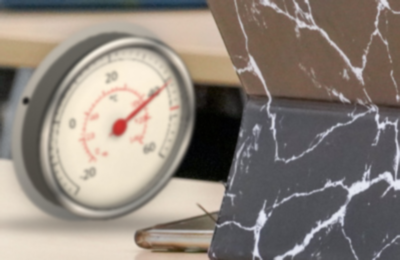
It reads 40 °C
